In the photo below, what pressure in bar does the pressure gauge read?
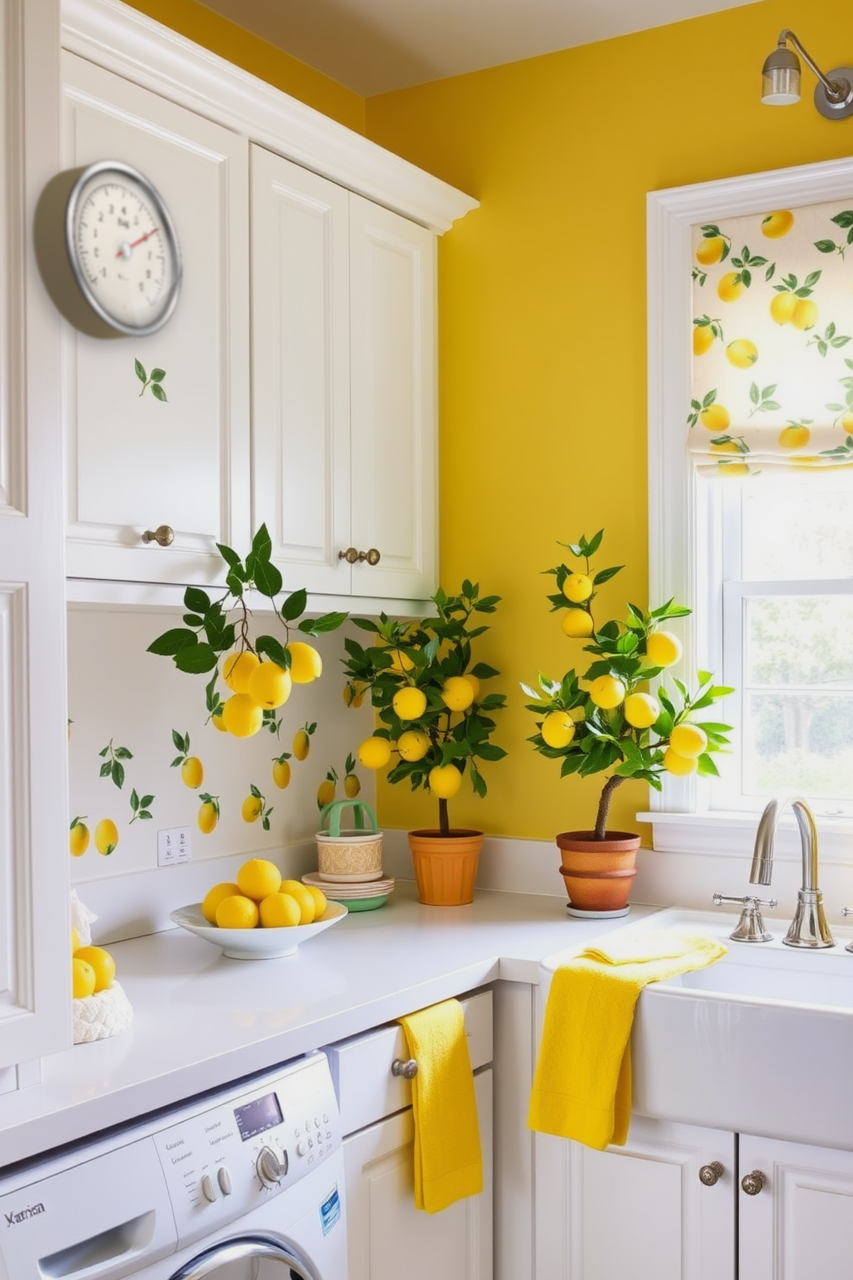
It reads 6 bar
